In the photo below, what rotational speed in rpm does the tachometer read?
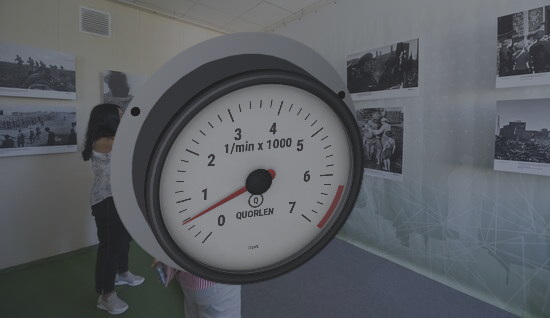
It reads 600 rpm
